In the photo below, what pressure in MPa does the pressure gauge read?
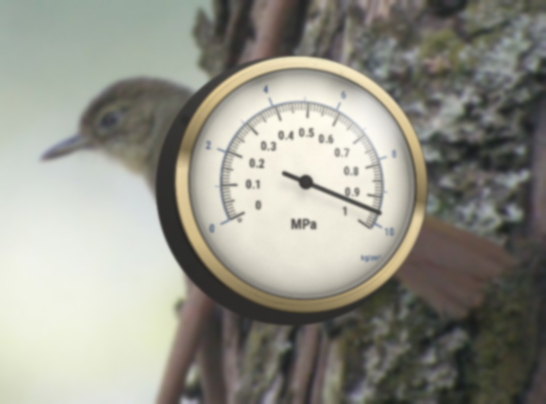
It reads 0.95 MPa
